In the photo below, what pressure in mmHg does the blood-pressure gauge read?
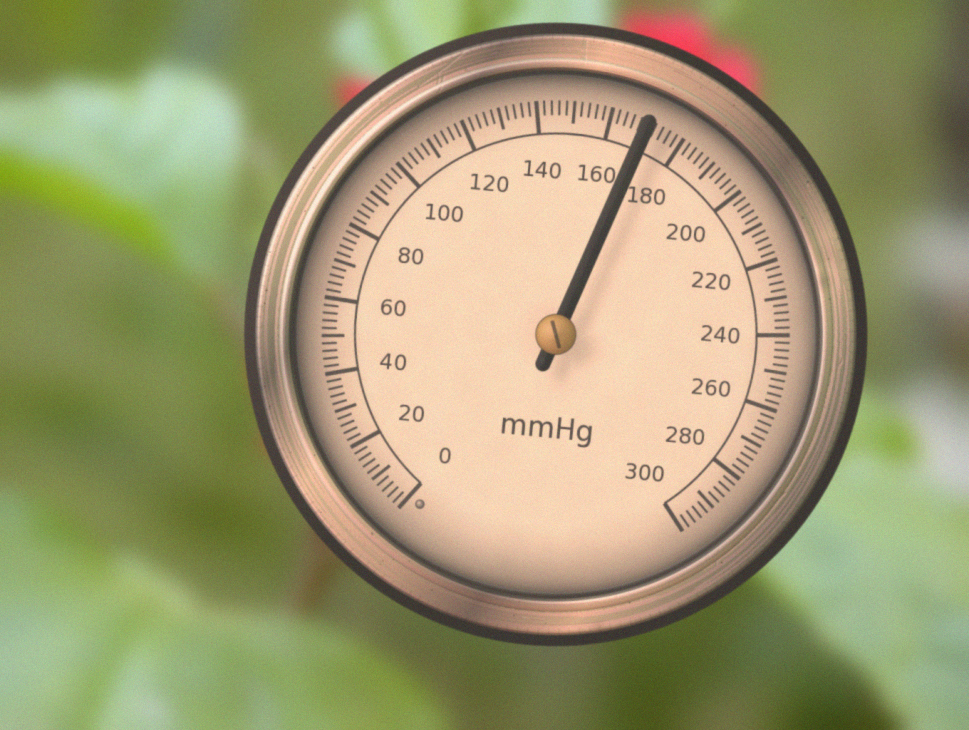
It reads 170 mmHg
